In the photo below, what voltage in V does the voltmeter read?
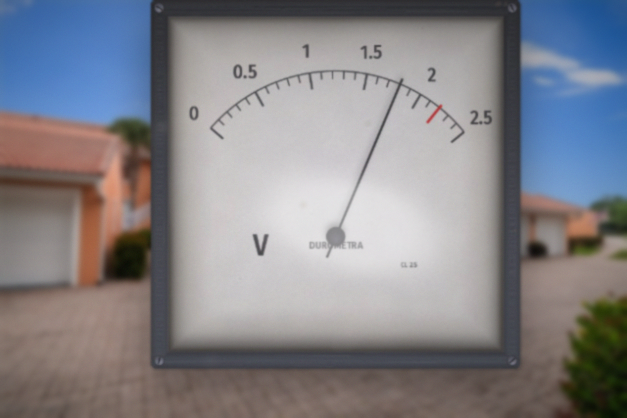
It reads 1.8 V
